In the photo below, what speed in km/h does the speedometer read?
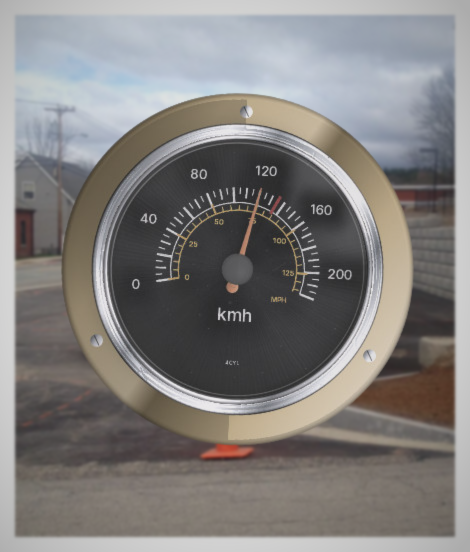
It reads 120 km/h
